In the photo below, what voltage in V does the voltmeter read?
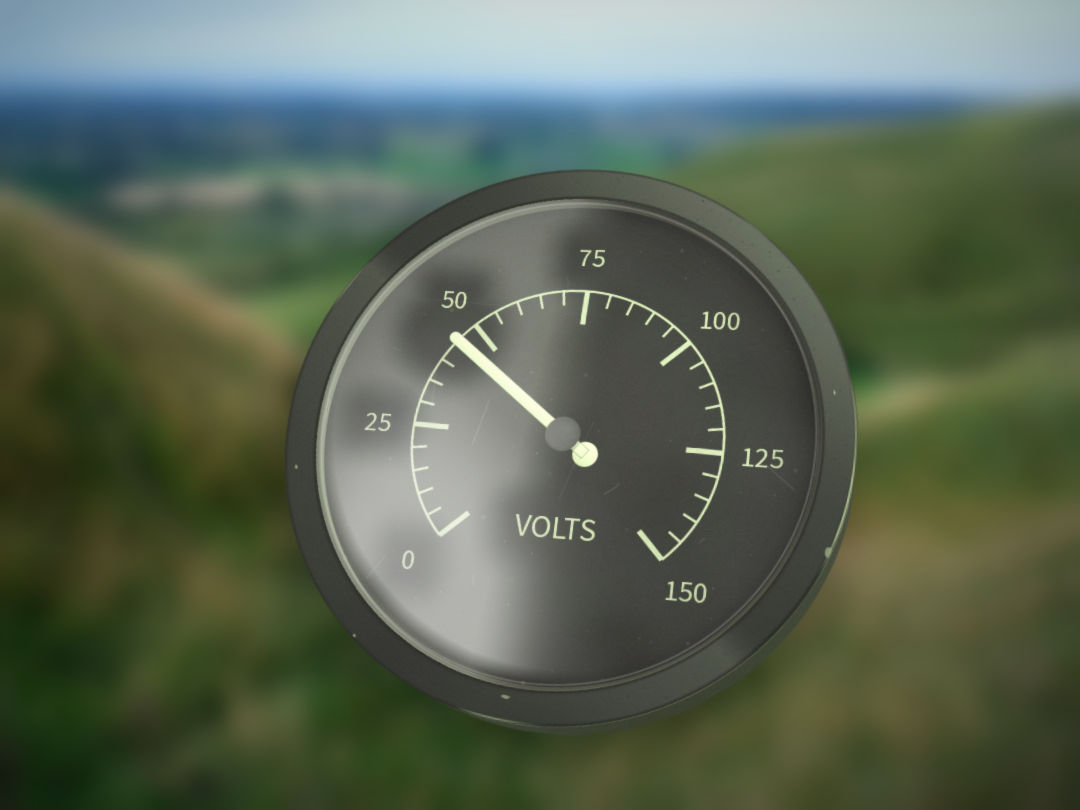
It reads 45 V
